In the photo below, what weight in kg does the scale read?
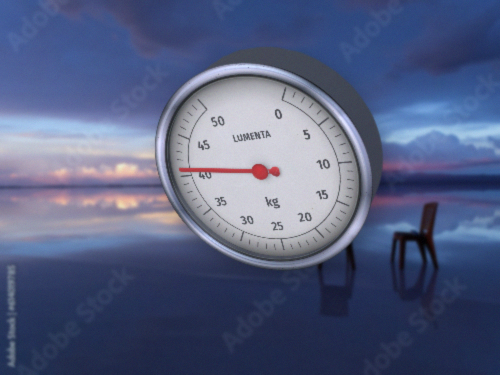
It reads 41 kg
